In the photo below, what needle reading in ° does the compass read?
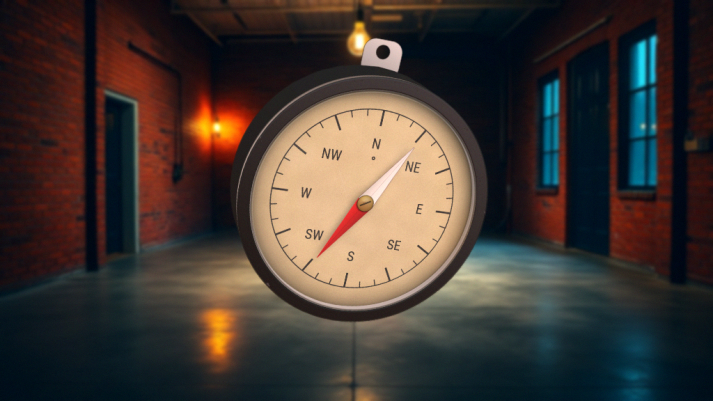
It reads 210 °
